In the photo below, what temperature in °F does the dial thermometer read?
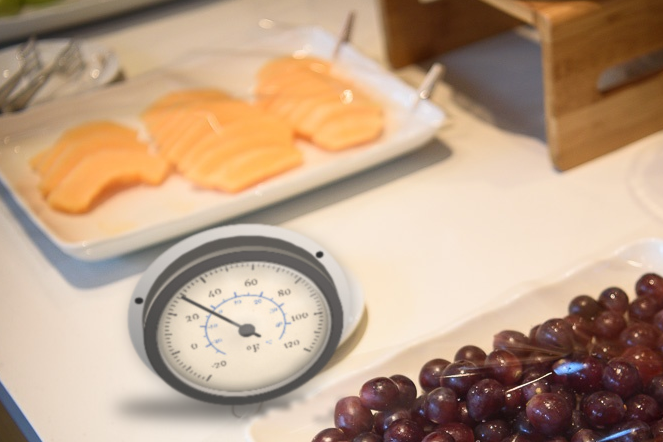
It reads 30 °F
